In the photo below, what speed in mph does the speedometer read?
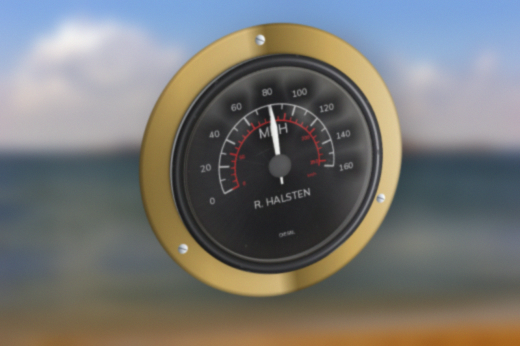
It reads 80 mph
